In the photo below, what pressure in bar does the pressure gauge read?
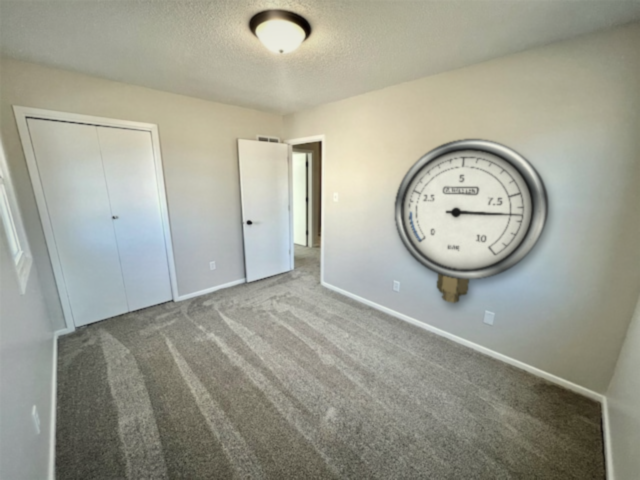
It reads 8.25 bar
